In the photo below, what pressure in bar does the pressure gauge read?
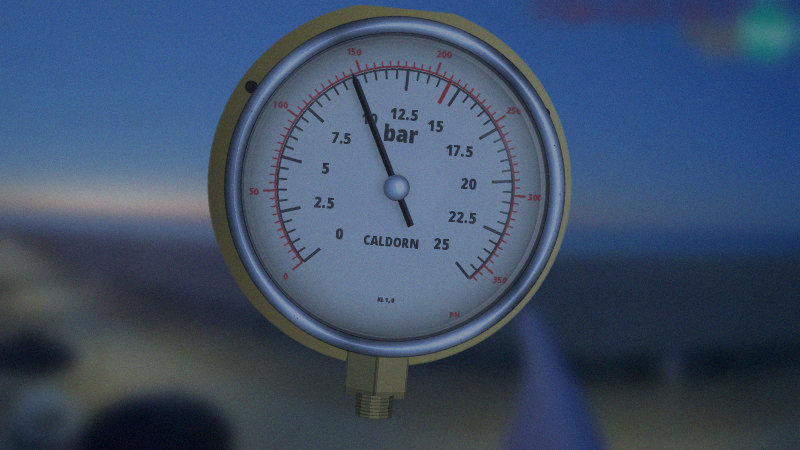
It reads 10 bar
